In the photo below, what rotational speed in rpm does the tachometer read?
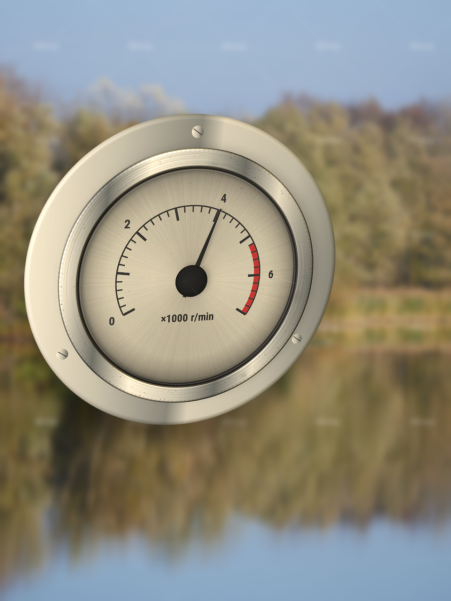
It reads 4000 rpm
